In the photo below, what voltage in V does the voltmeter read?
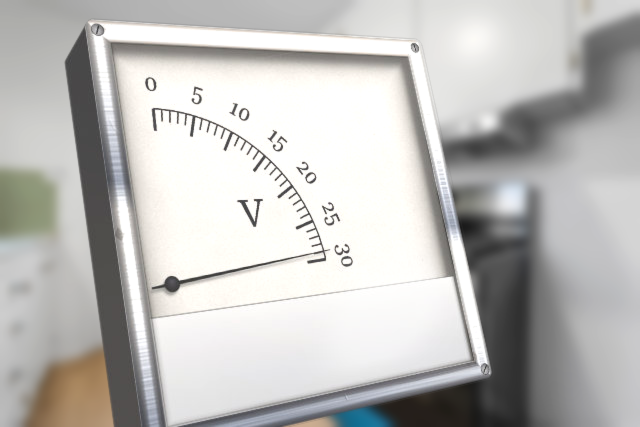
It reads 29 V
